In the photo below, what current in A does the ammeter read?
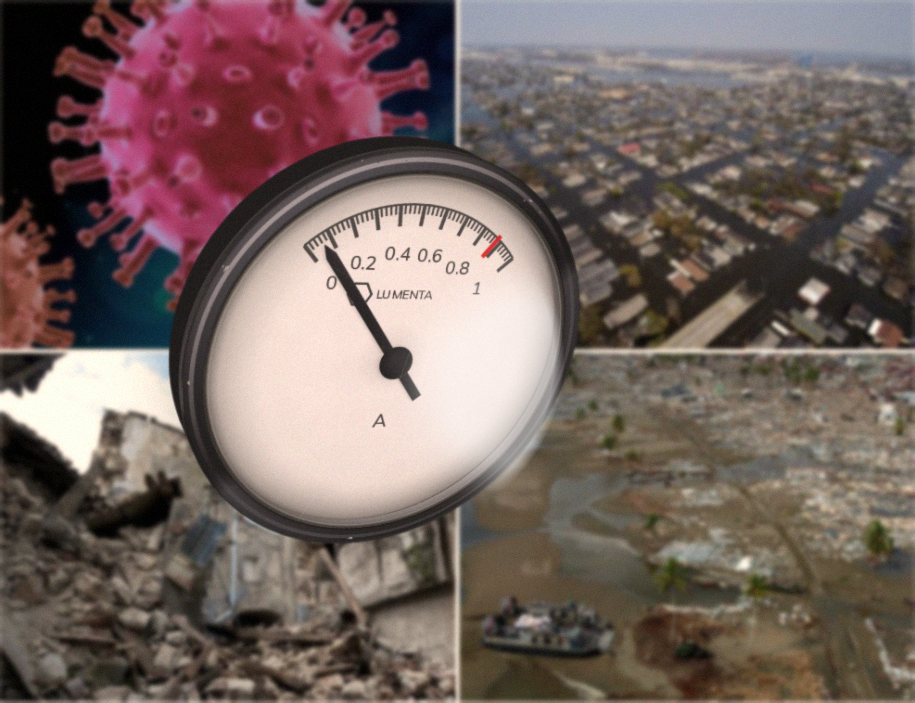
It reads 0.06 A
